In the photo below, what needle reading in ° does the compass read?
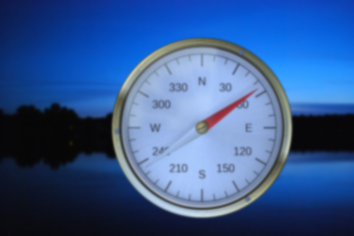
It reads 55 °
